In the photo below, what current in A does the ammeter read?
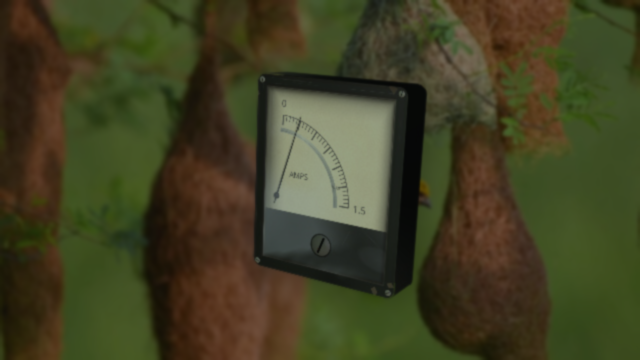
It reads 0.25 A
